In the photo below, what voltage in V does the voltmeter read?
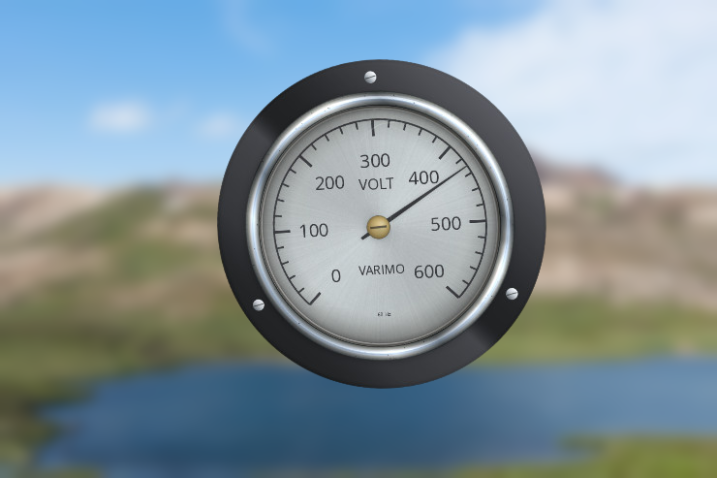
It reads 430 V
